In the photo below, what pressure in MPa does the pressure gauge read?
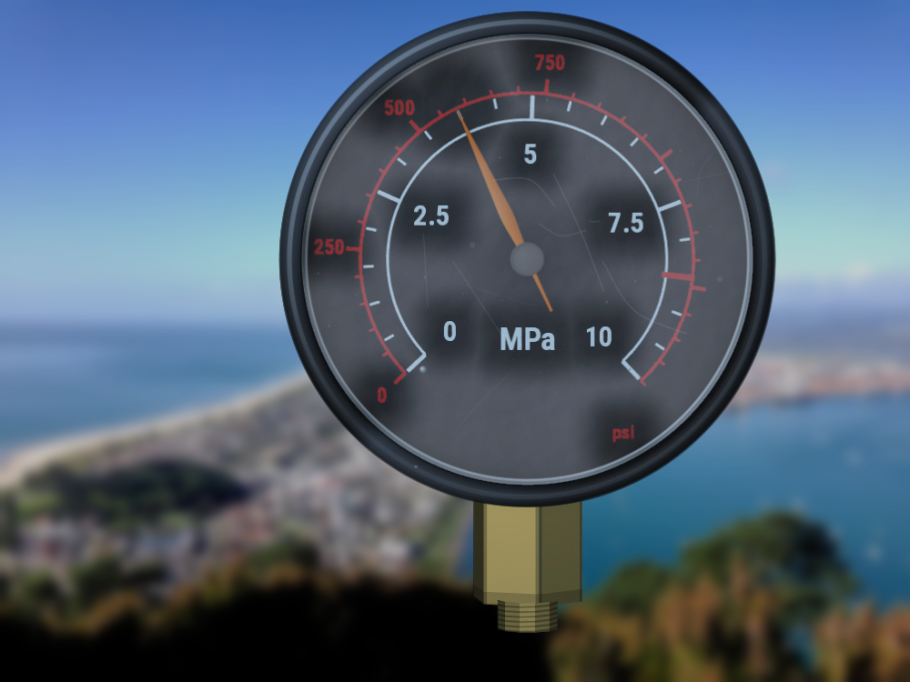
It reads 4 MPa
